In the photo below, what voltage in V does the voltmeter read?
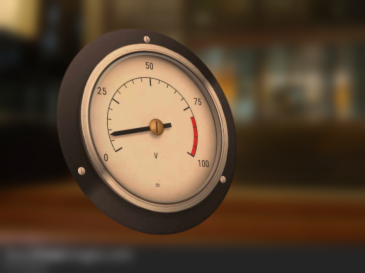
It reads 7.5 V
